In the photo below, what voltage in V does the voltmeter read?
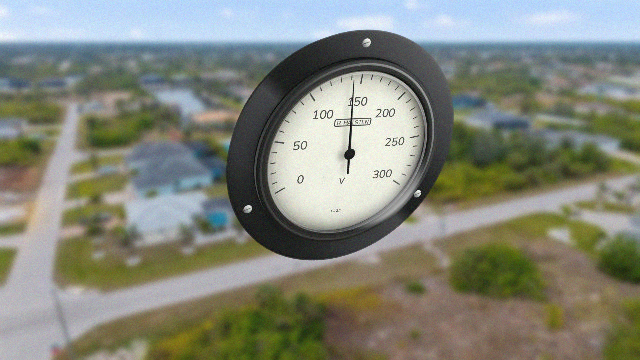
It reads 140 V
